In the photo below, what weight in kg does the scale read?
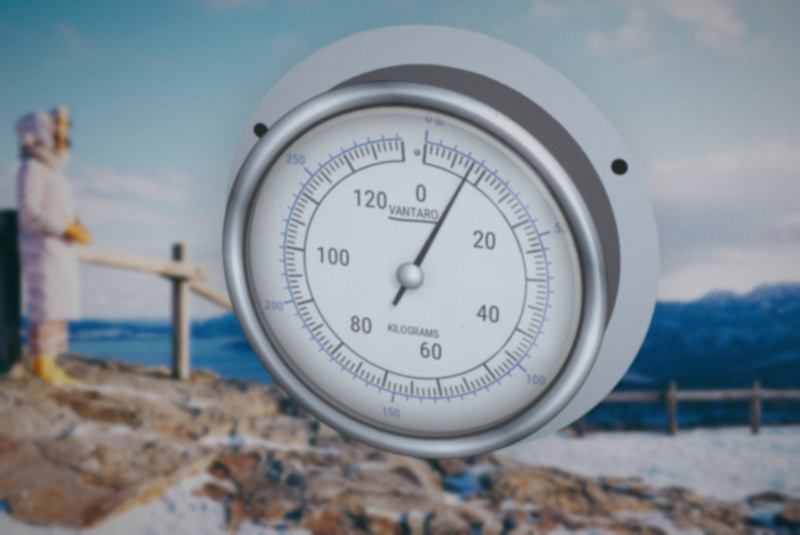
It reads 8 kg
